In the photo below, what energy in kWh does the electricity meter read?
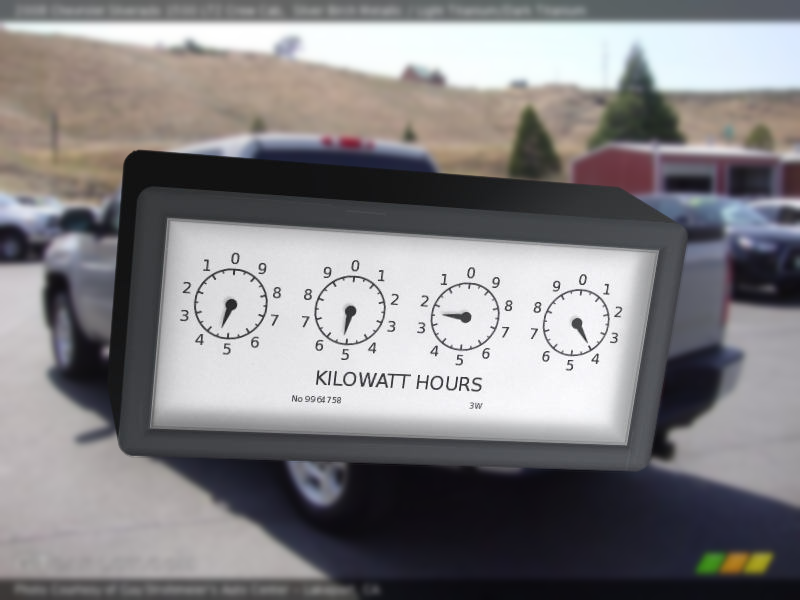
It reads 4524 kWh
